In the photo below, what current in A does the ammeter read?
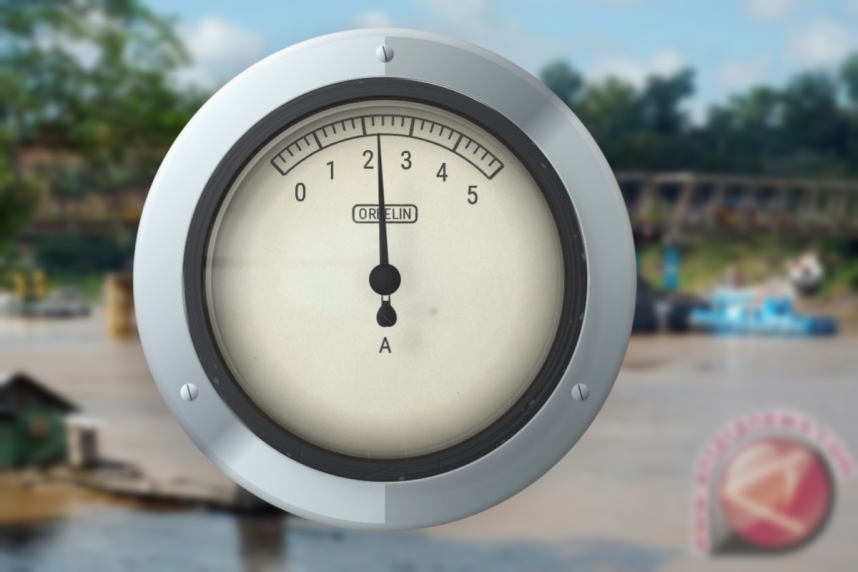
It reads 2.3 A
